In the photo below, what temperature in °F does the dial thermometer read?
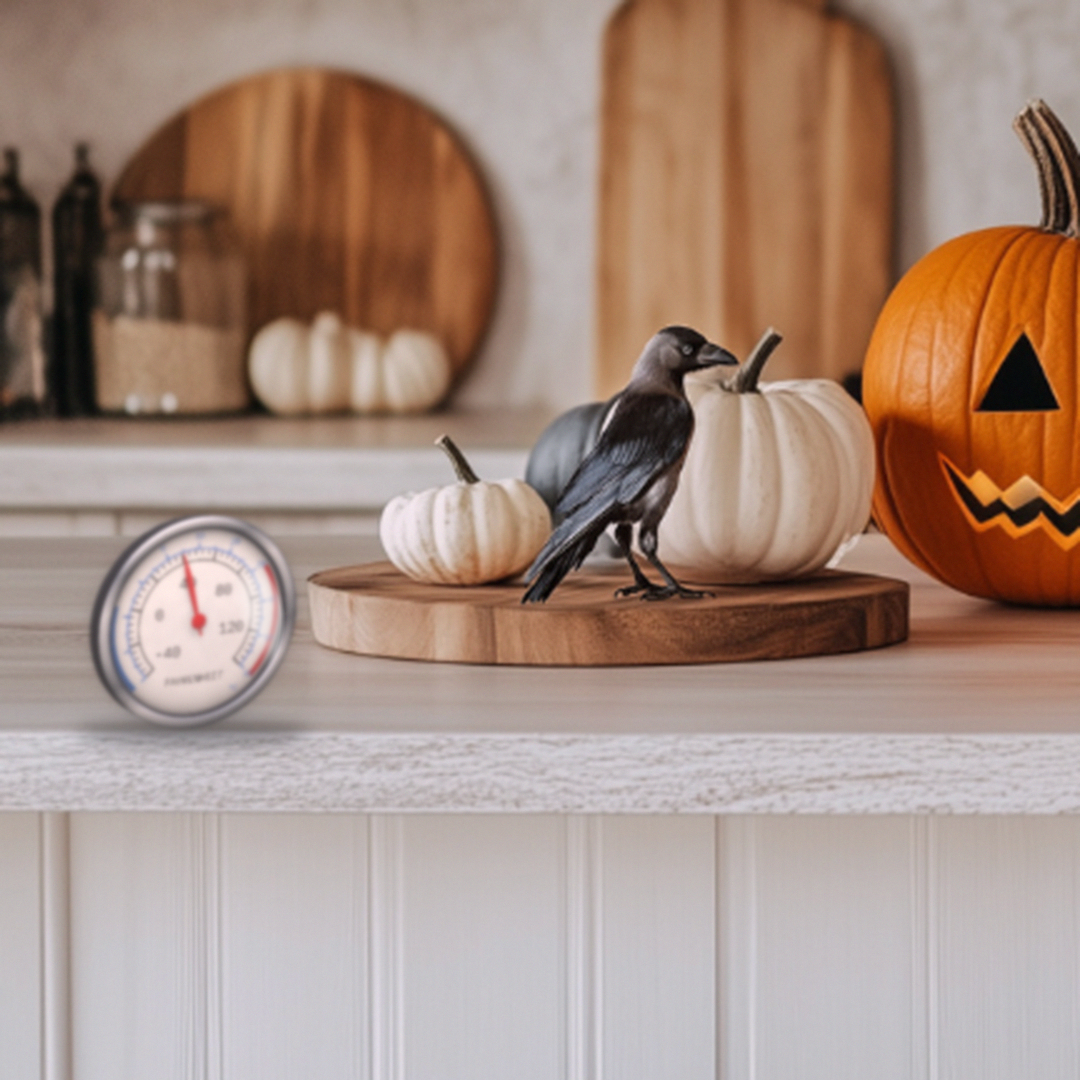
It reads 40 °F
